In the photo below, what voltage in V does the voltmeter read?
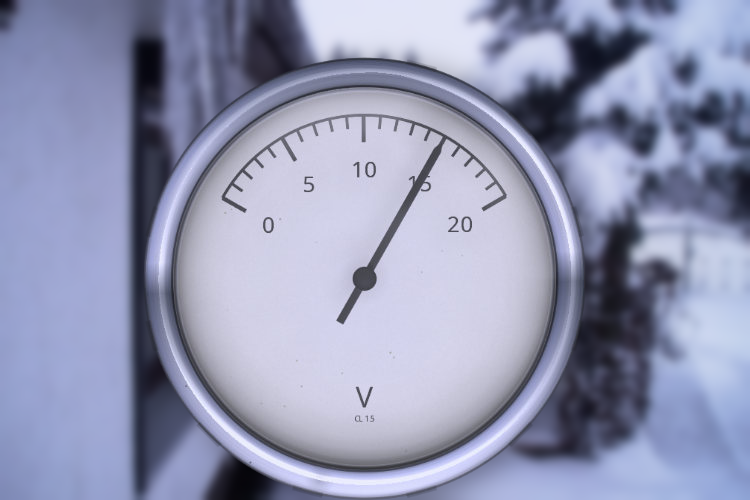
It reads 15 V
